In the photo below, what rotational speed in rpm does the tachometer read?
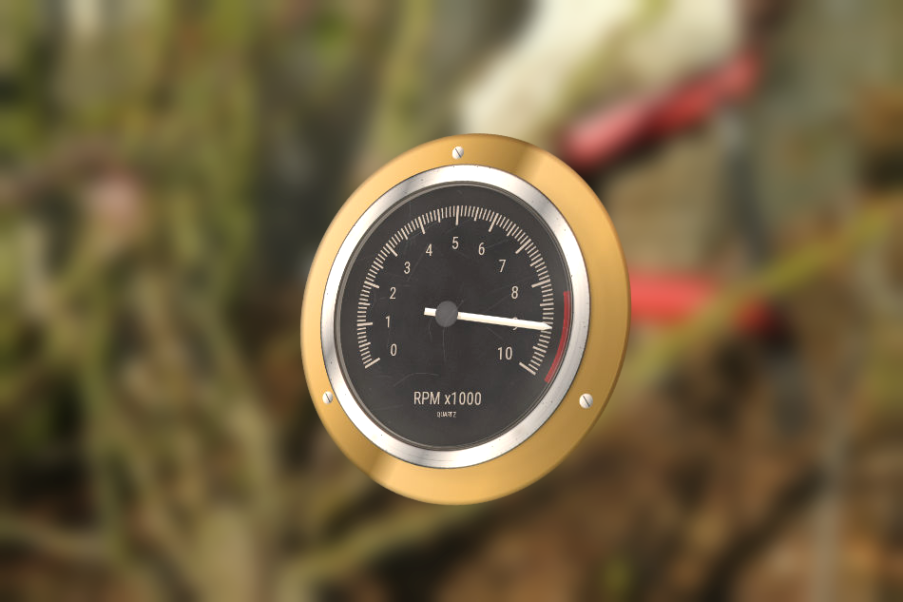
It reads 9000 rpm
